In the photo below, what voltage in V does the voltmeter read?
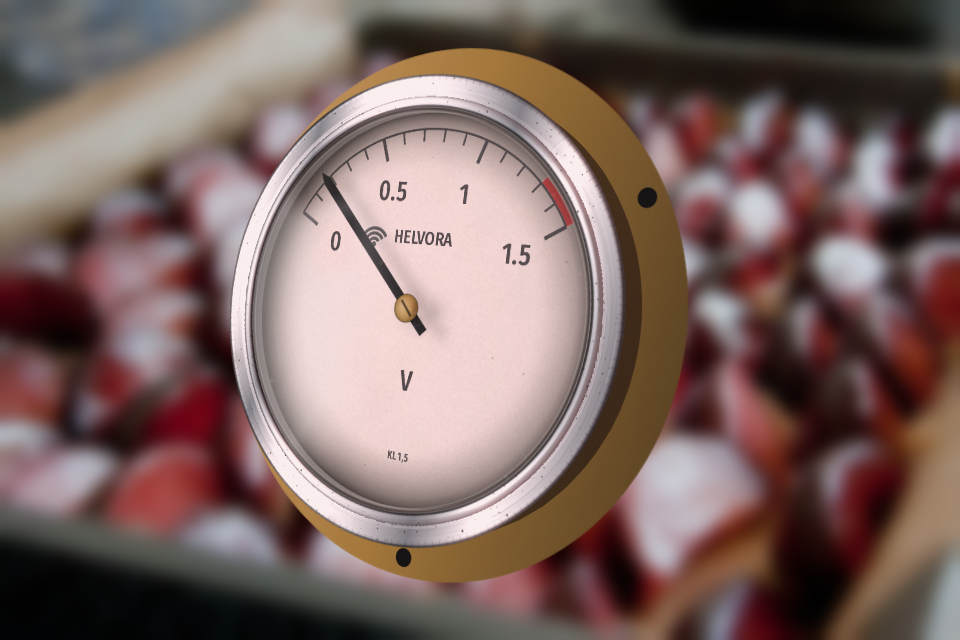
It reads 0.2 V
